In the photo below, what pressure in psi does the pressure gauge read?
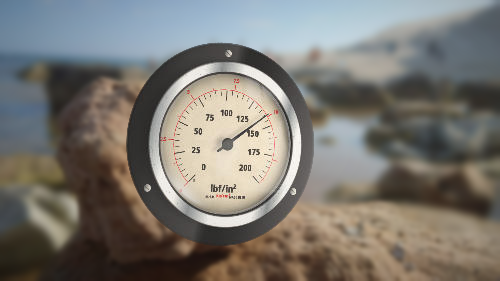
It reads 140 psi
